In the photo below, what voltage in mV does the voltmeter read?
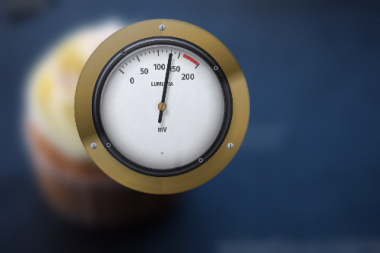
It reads 130 mV
